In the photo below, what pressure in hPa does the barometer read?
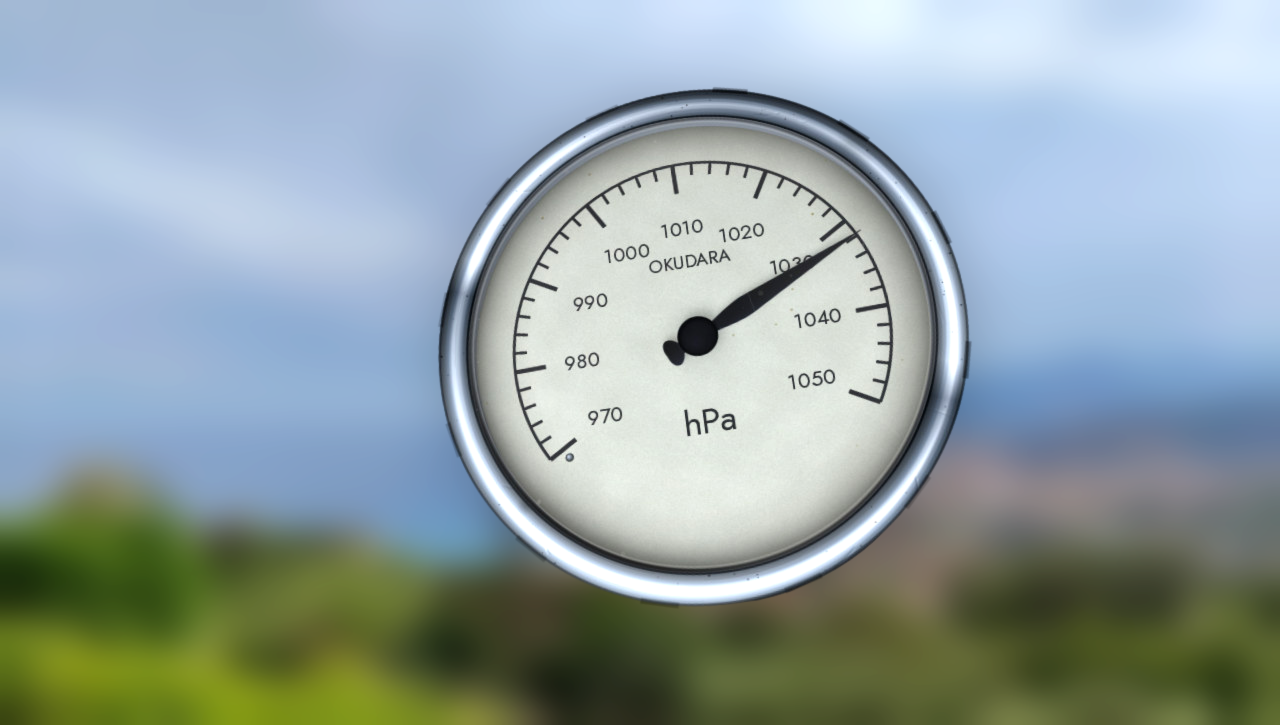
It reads 1032 hPa
